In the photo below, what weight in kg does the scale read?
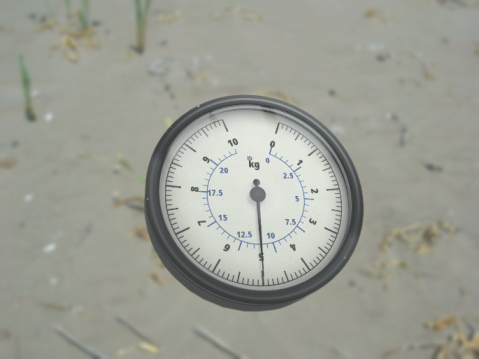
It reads 5 kg
